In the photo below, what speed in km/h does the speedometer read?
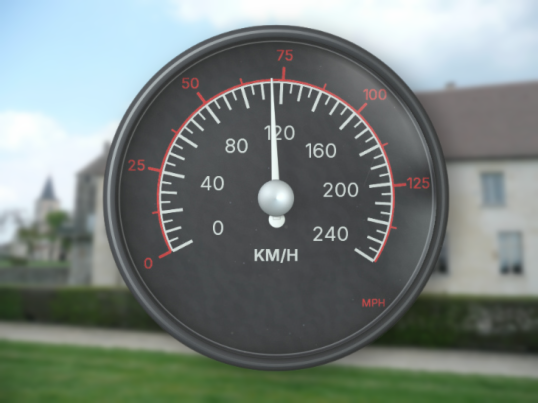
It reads 115 km/h
